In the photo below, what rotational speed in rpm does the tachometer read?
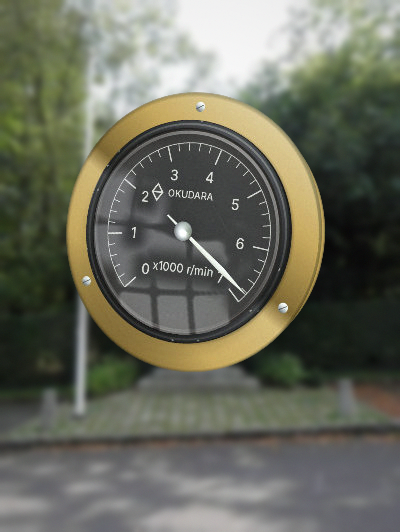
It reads 6800 rpm
